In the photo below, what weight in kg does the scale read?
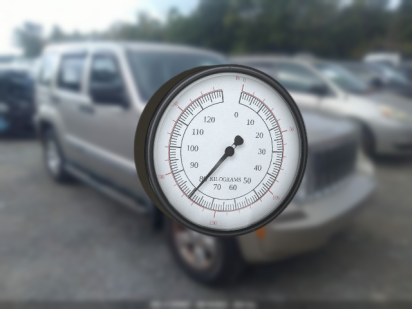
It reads 80 kg
